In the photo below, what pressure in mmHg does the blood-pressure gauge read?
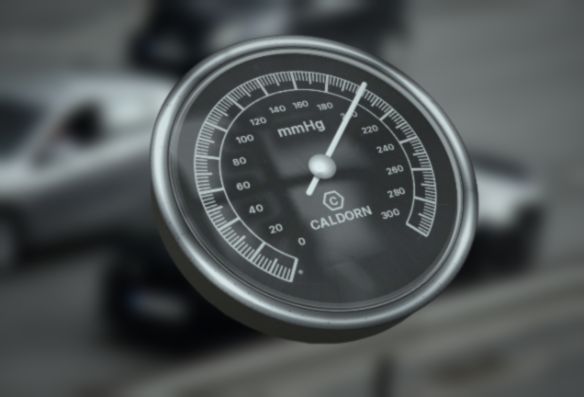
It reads 200 mmHg
